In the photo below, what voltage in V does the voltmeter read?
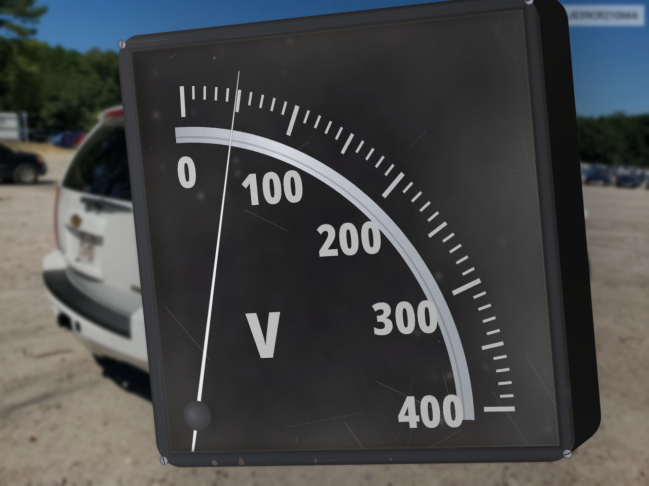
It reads 50 V
